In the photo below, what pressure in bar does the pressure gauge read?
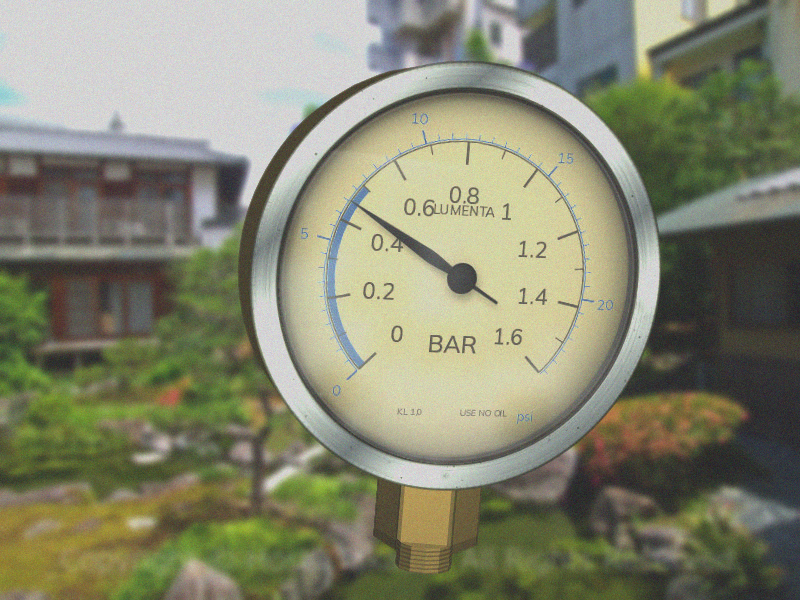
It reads 0.45 bar
